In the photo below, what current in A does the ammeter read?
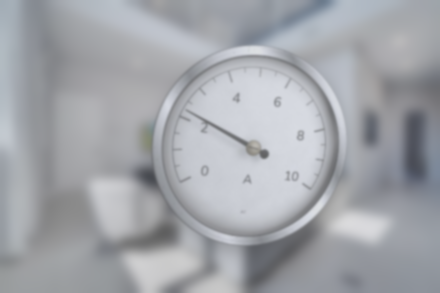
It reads 2.25 A
